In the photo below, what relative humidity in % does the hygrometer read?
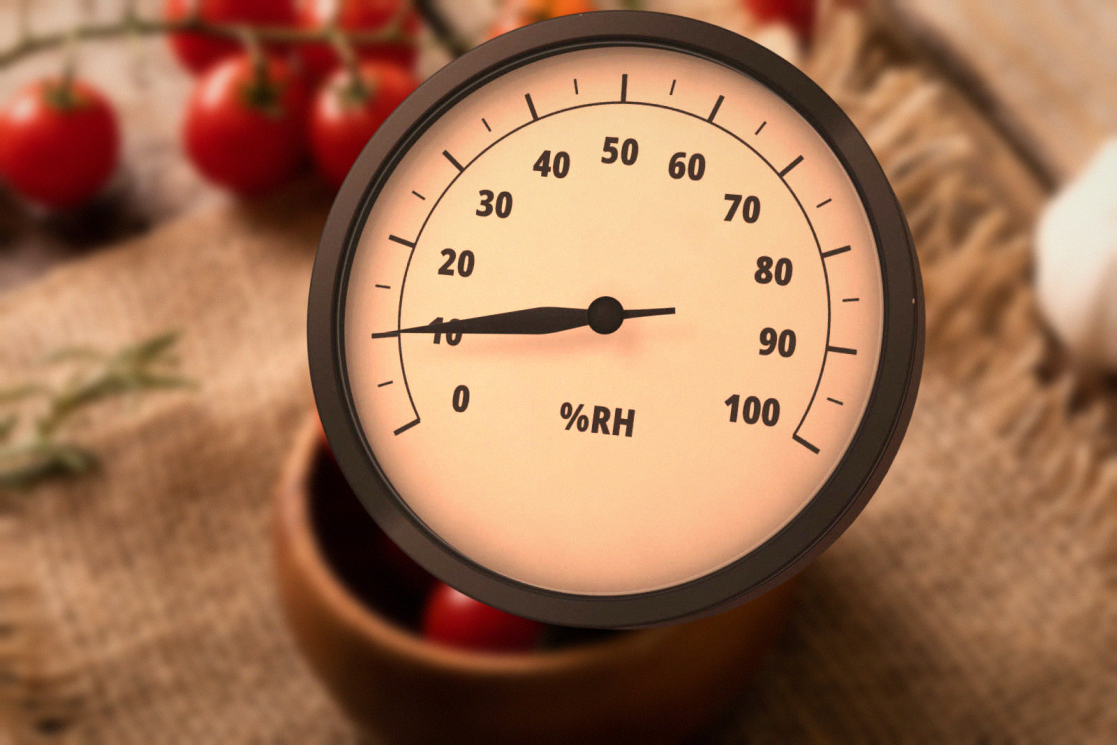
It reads 10 %
